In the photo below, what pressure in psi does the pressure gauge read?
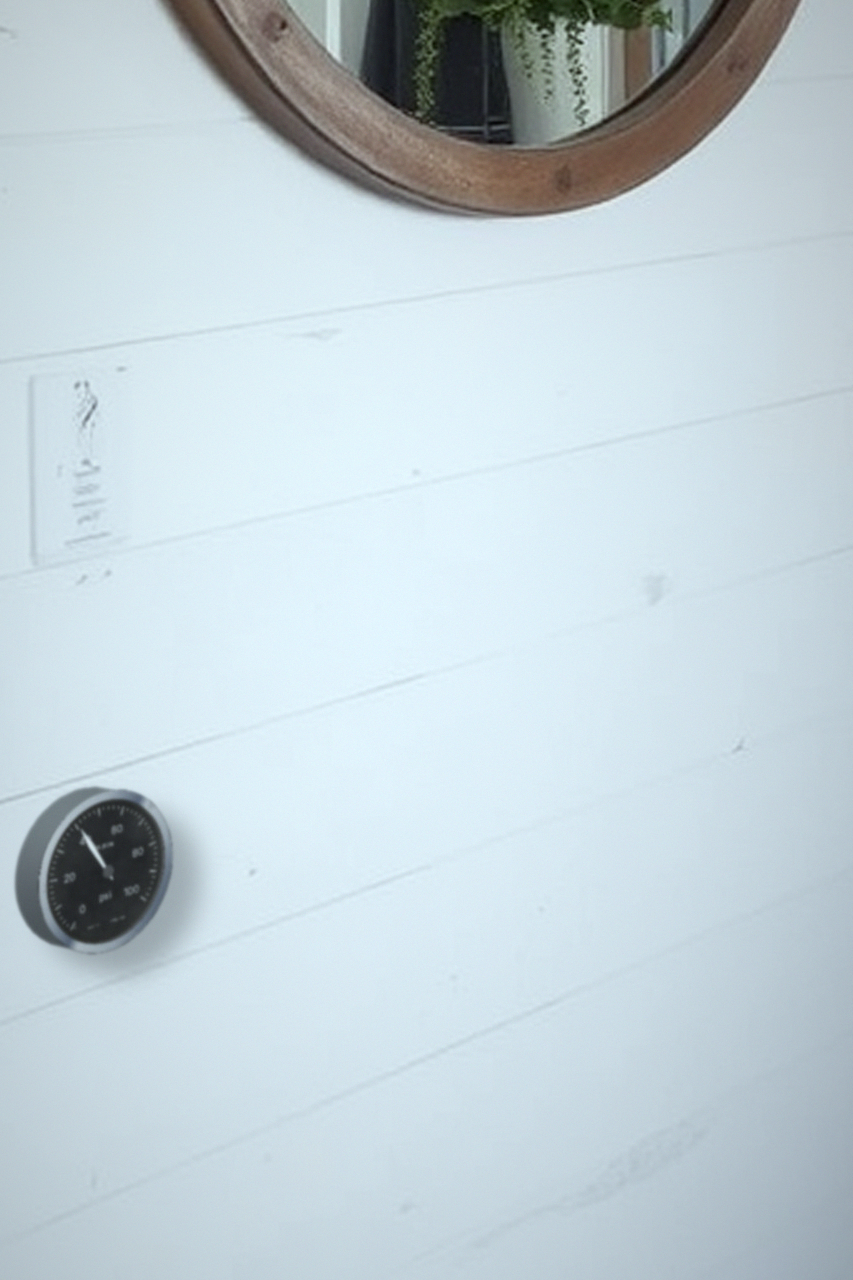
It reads 40 psi
